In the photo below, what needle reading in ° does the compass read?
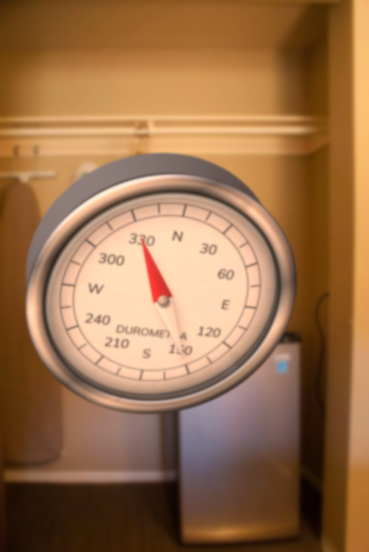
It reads 330 °
